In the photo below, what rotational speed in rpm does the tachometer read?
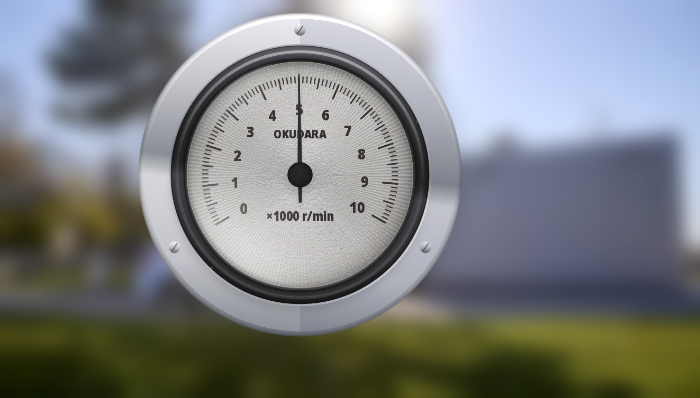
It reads 5000 rpm
